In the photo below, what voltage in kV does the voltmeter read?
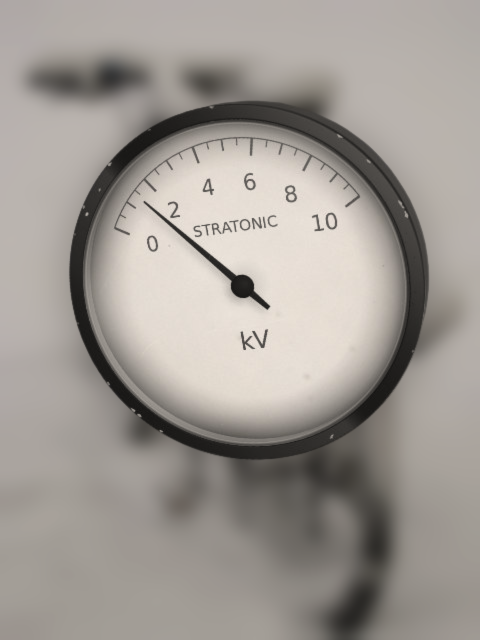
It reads 1.5 kV
